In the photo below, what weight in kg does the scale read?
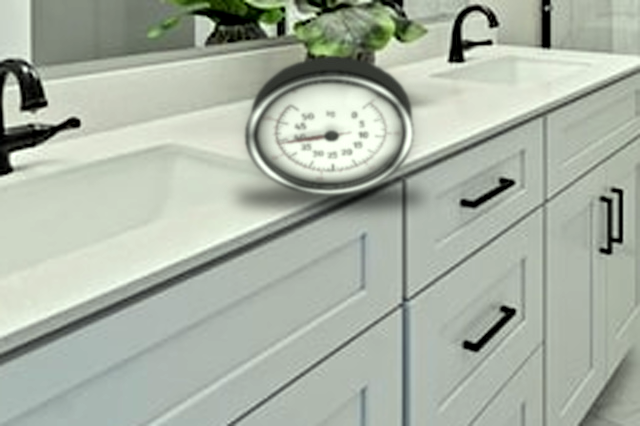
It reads 40 kg
